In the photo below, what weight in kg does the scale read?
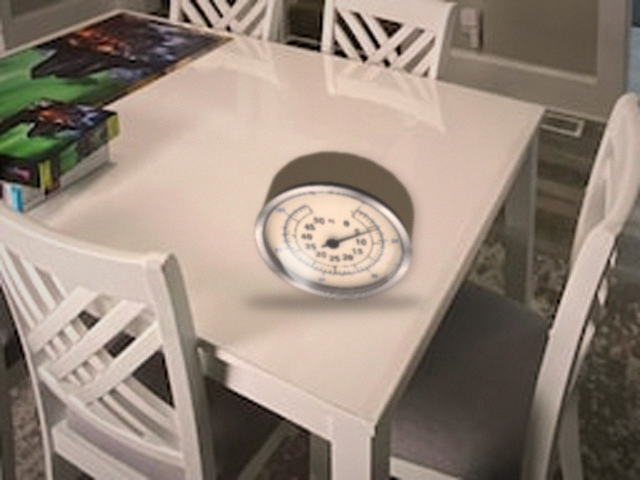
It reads 5 kg
